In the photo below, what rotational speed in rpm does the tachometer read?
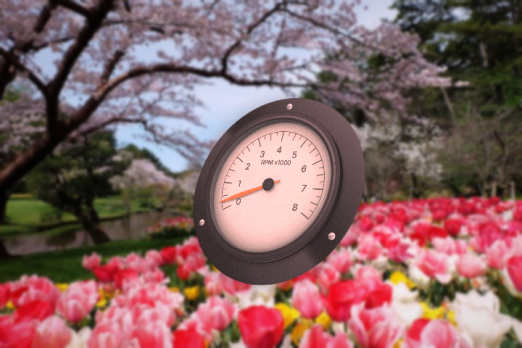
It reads 250 rpm
